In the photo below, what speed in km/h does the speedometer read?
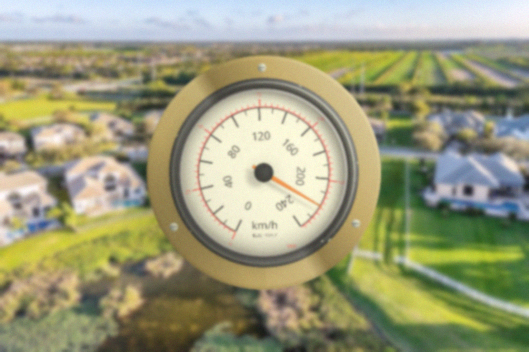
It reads 220 km/h
